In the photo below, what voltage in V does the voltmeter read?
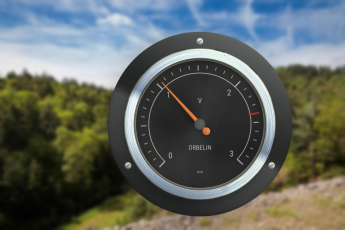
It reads 1.05 V
